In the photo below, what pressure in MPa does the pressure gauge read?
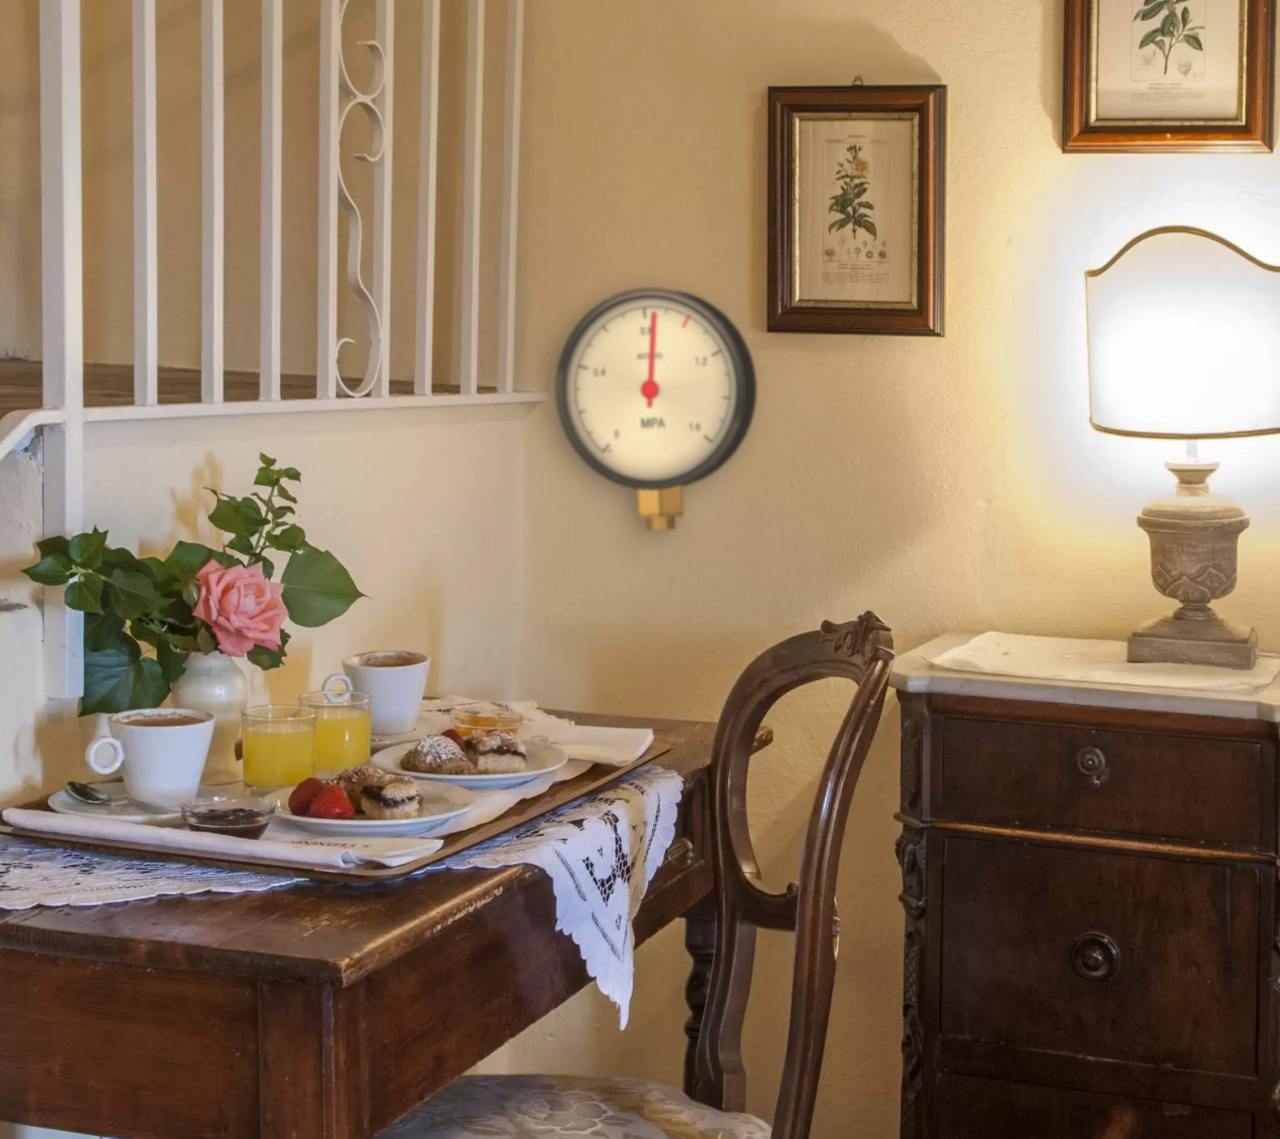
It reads 0.85 MPa
